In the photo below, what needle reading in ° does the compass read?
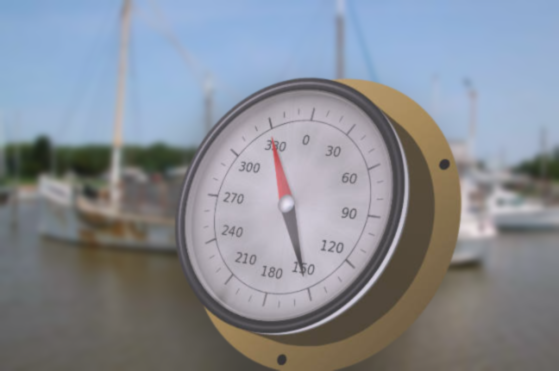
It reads 330 °
